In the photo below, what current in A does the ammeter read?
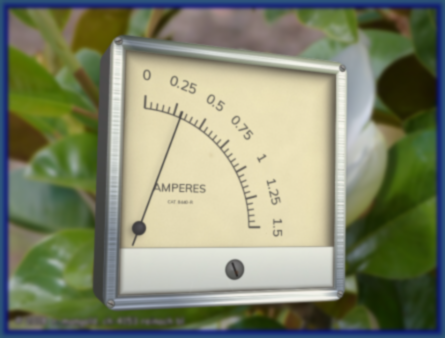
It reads 0.3 A
